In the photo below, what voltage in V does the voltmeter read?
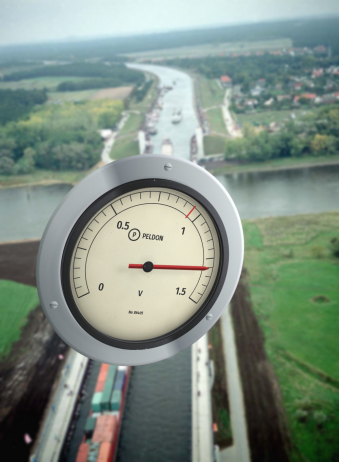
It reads 1.3 V
